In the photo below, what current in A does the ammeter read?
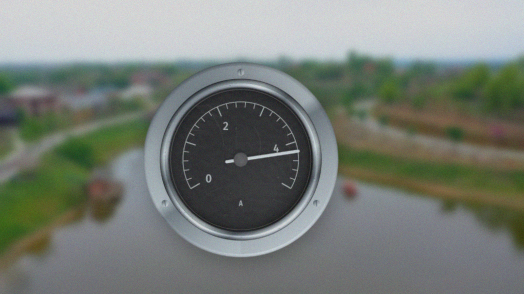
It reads 4.2 A
